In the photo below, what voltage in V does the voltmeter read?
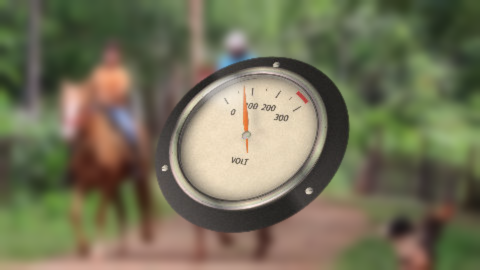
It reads 75 V
